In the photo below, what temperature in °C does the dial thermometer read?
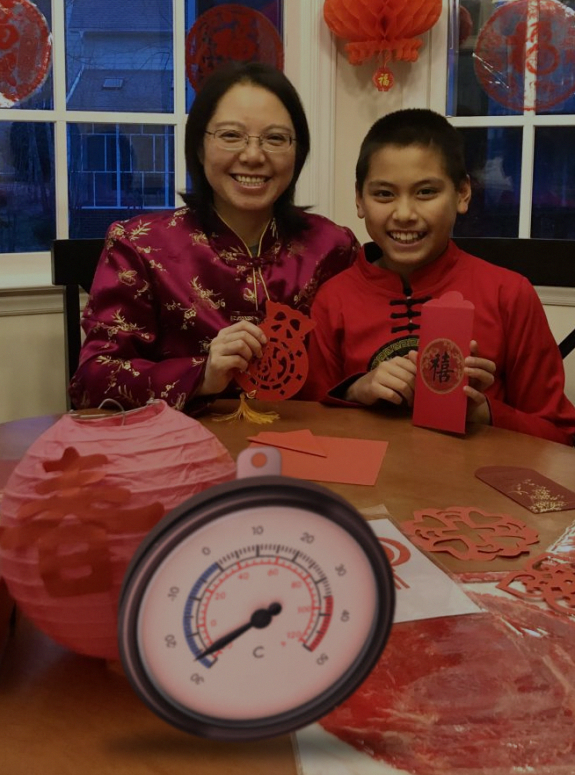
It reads -25 °C
